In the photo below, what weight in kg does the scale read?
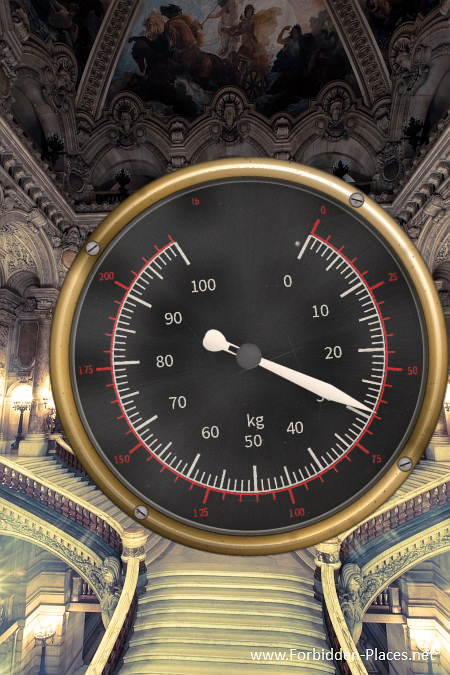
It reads 29 kg
